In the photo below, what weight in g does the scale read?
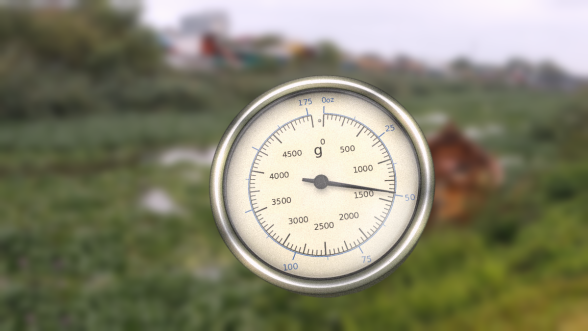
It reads 1400 g
